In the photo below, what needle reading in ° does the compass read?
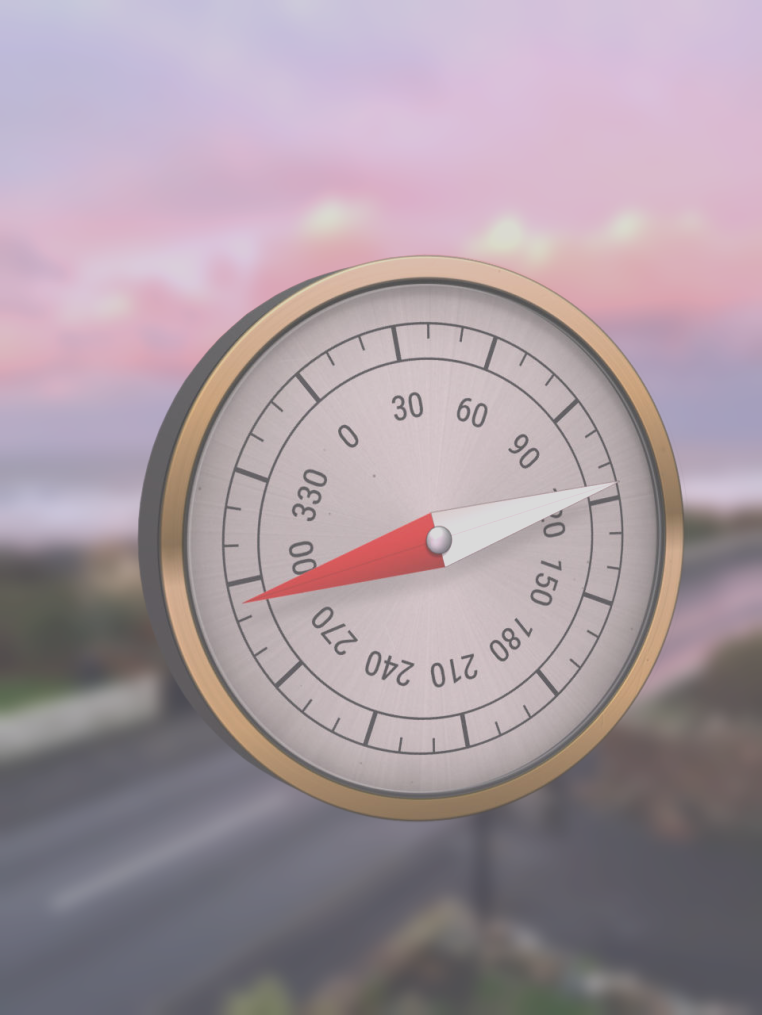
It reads 295 °
